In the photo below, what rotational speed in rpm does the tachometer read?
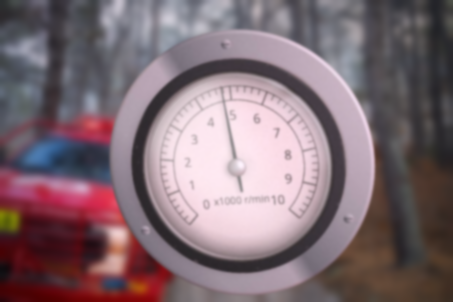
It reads 4800 rpm
